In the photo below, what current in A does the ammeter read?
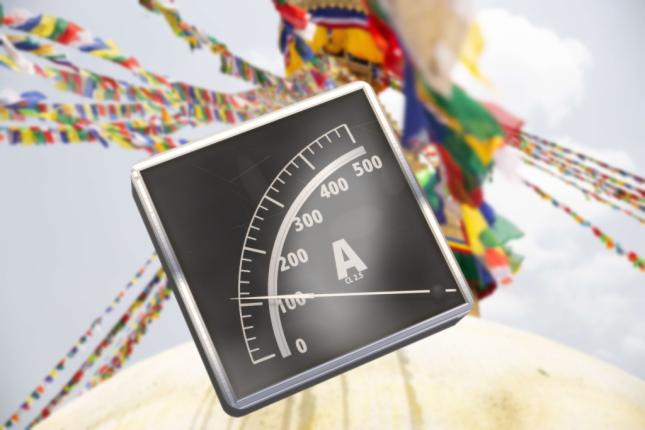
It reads 110 A
